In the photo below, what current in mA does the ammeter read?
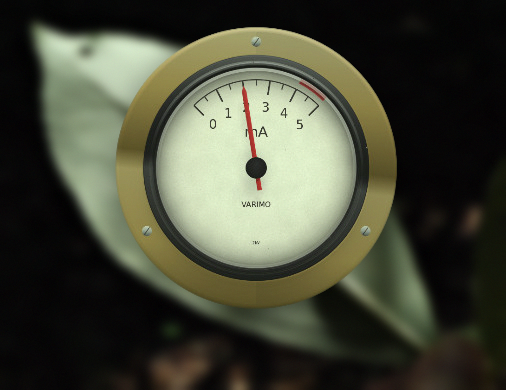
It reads 2 mA
